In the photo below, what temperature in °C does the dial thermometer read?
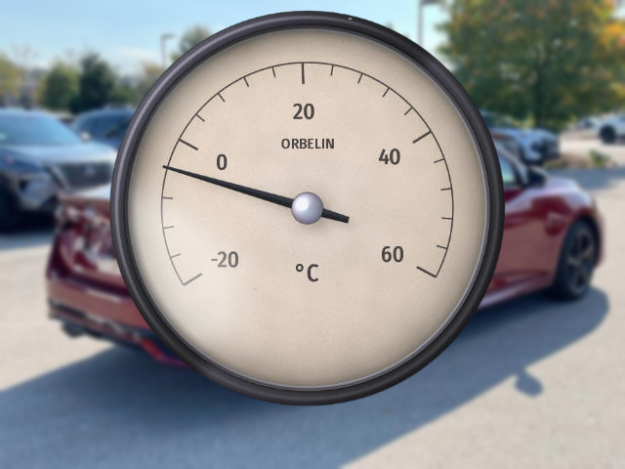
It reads -4 °C
